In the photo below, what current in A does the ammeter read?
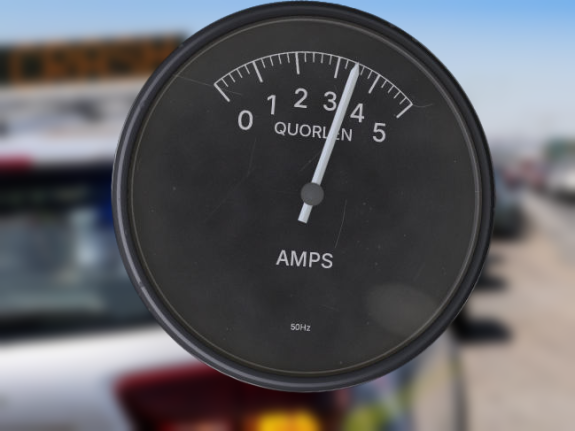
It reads 3.4 A
